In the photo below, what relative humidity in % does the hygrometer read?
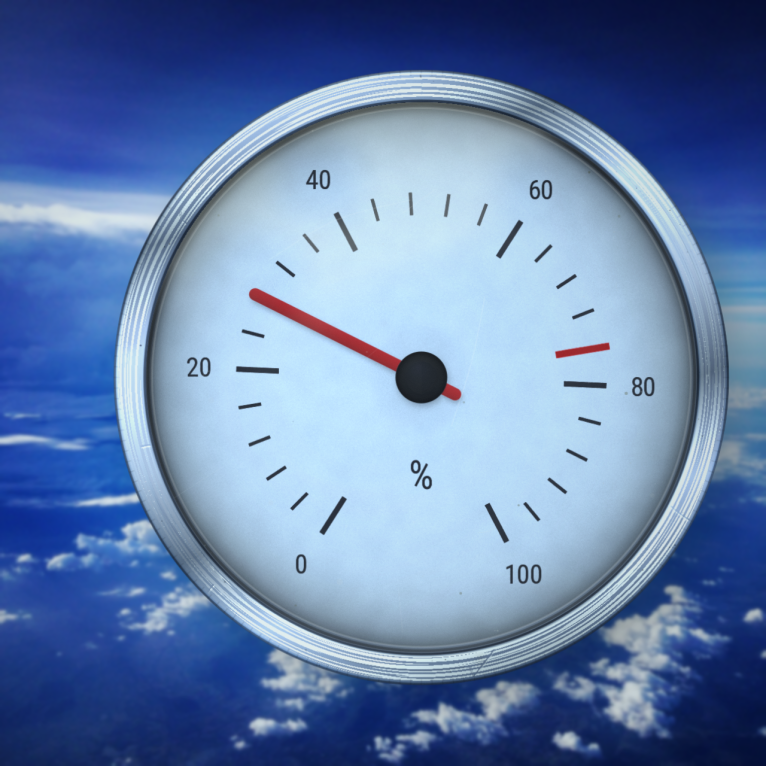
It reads 28 %
